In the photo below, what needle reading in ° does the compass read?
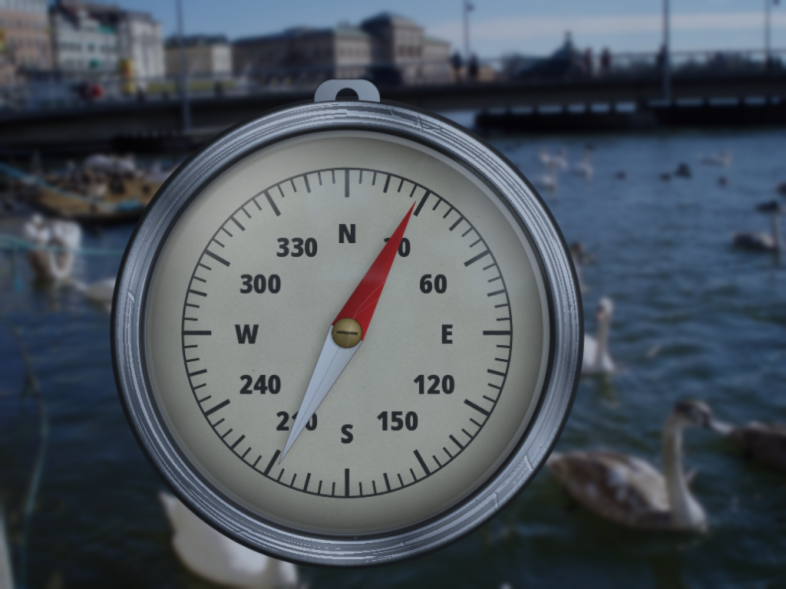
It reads 27.5 °
